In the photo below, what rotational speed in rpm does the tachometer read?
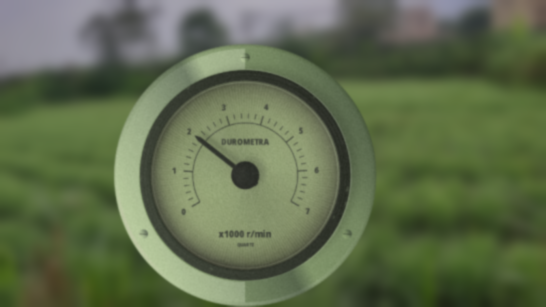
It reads 2000 rpm
